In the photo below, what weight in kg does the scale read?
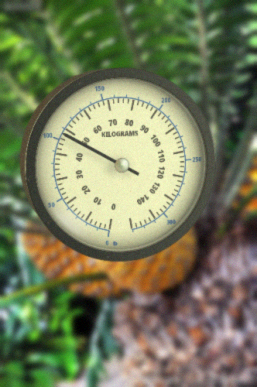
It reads 48 kg
